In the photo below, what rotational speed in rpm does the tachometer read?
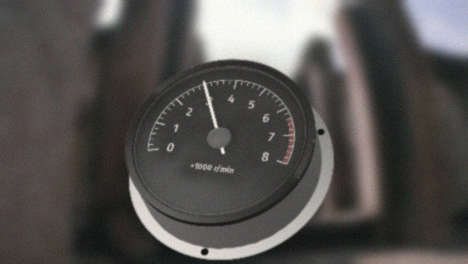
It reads 3000 rpm
